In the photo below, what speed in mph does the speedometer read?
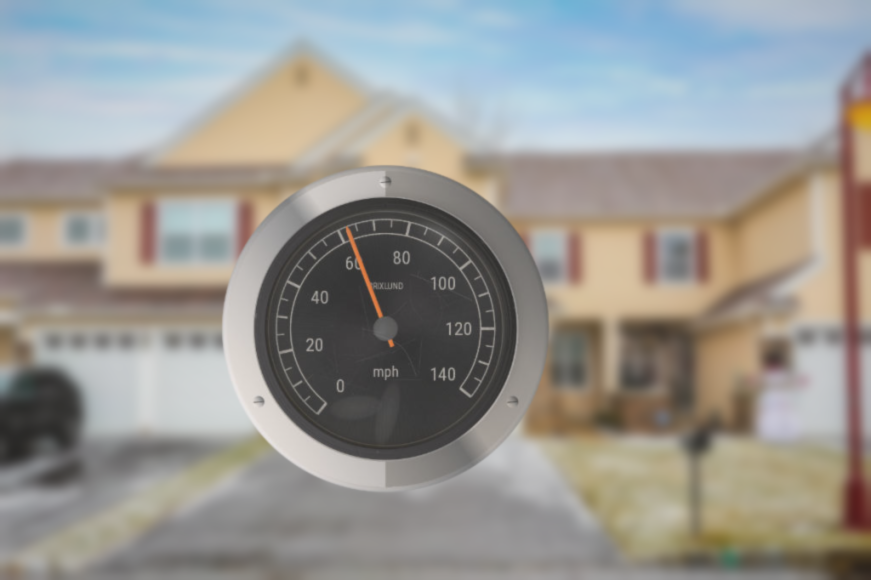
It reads 62.5 mph
